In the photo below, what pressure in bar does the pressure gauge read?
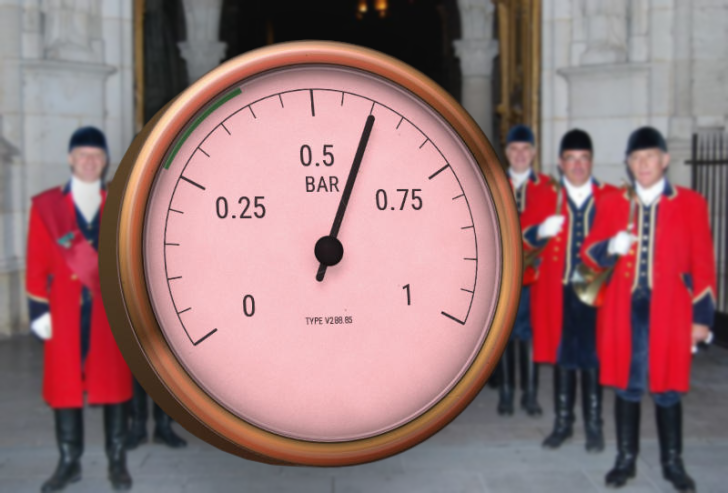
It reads 0.6 bar
